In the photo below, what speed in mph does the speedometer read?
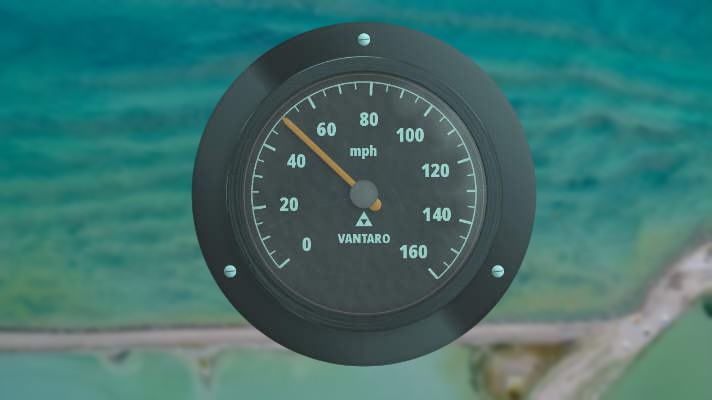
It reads 50 mph
